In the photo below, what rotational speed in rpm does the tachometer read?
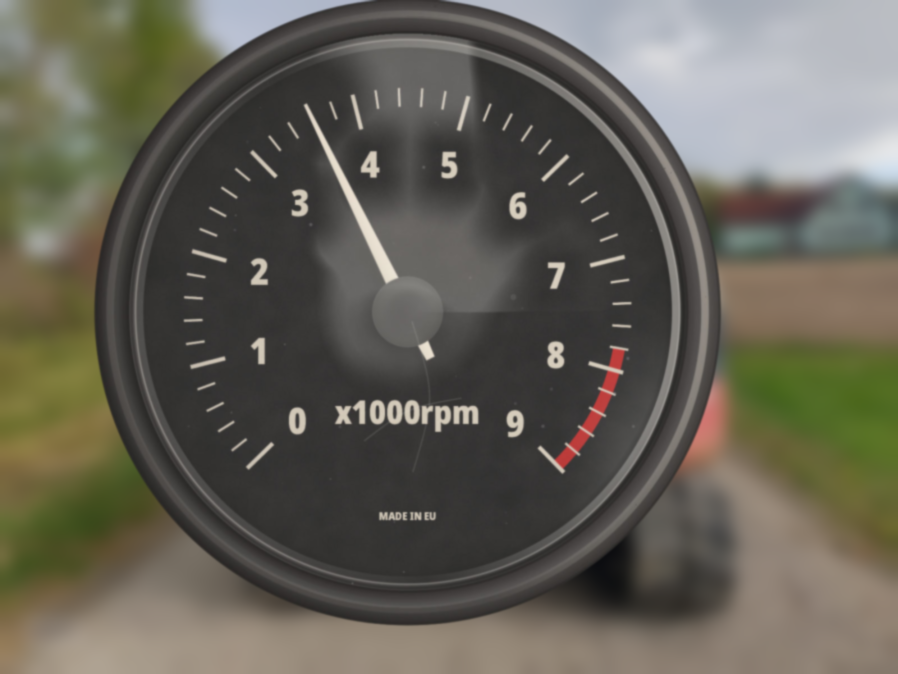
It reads 3600 rpm
